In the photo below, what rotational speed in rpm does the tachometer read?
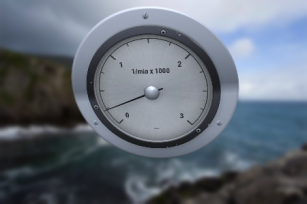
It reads 250 rpm
